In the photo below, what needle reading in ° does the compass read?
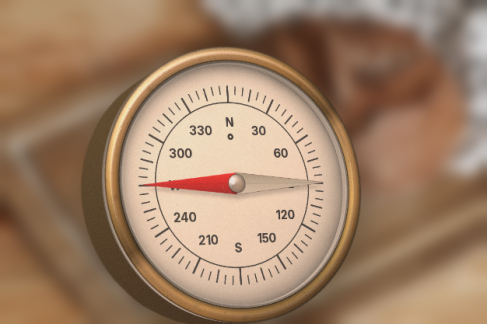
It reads 270 °
